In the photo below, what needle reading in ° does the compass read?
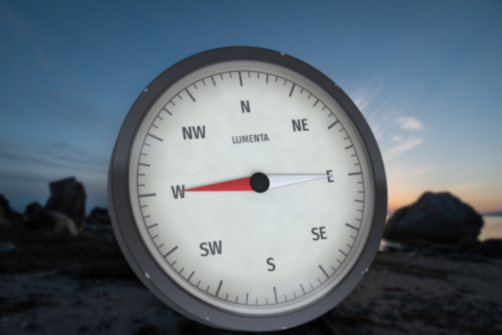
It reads 270 °
